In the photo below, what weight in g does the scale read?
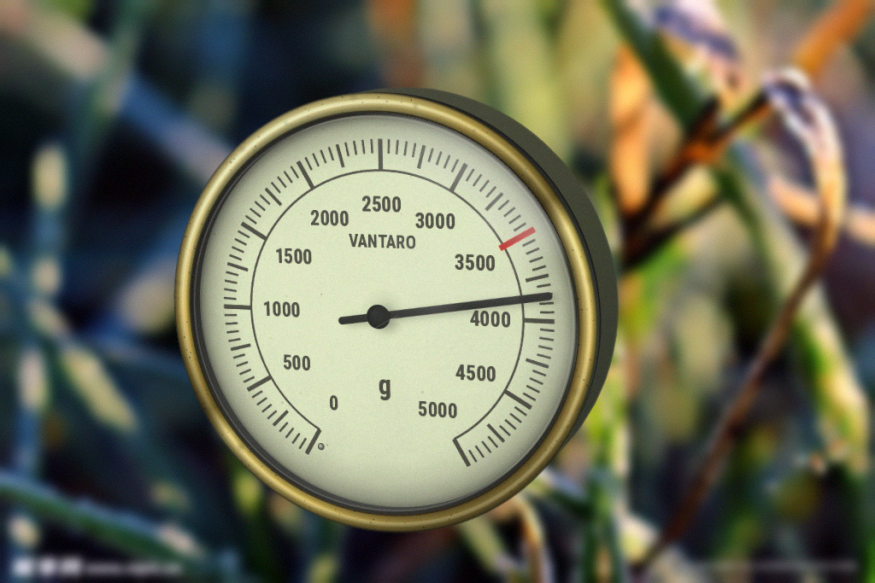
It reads 3850 g
